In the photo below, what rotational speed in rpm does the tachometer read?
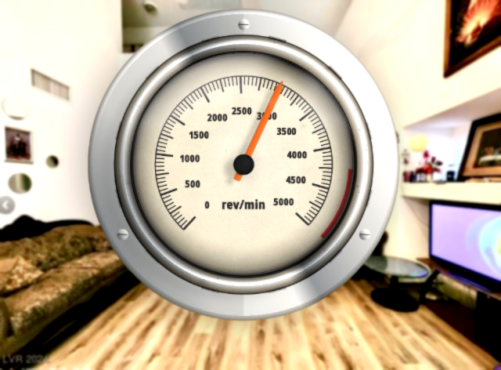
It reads 3000 rpm
